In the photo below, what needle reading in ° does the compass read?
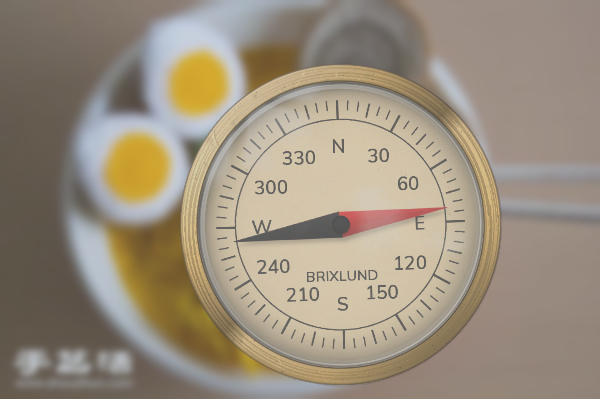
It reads 82.5 °
